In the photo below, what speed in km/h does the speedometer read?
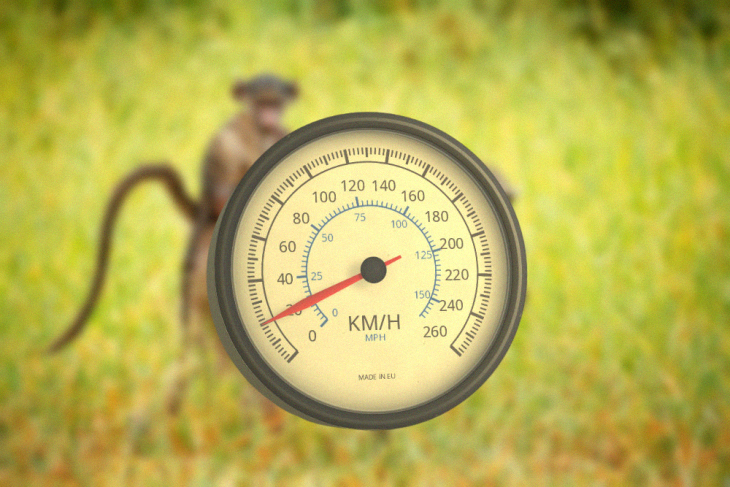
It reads 20 km/h
